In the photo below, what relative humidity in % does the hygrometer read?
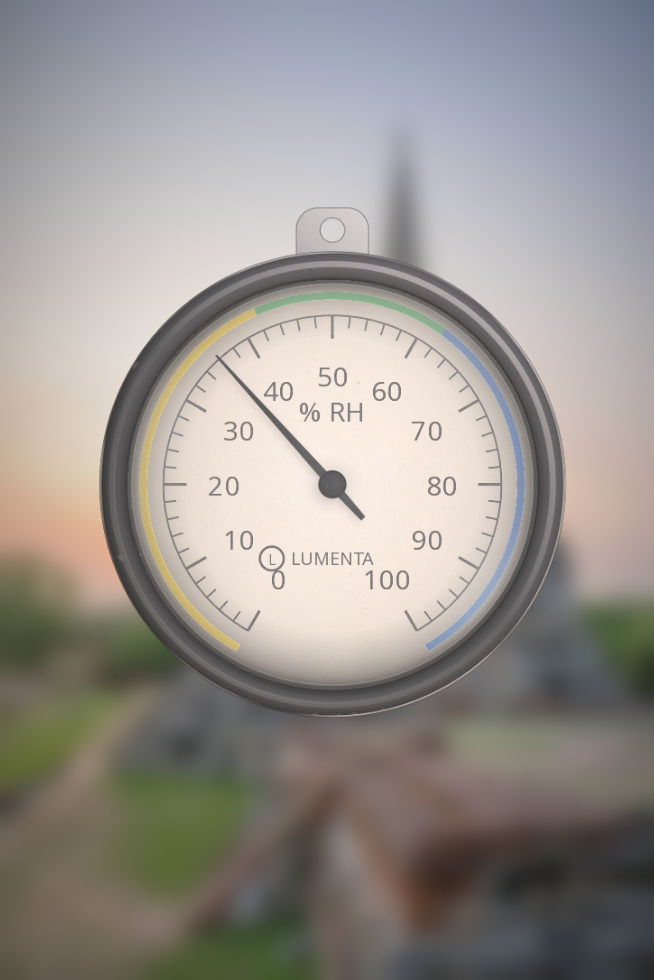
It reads 36 %
